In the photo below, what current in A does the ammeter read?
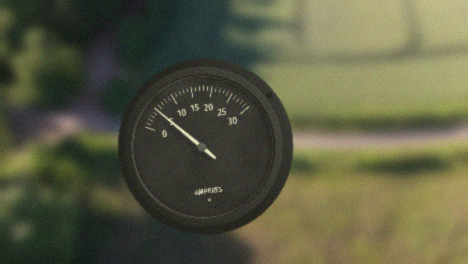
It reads 5 A
